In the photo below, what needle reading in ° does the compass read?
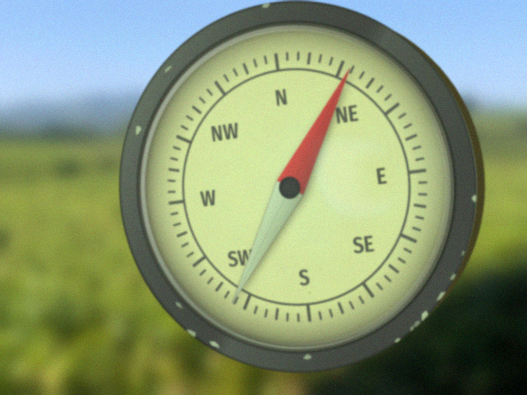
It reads 35 °
